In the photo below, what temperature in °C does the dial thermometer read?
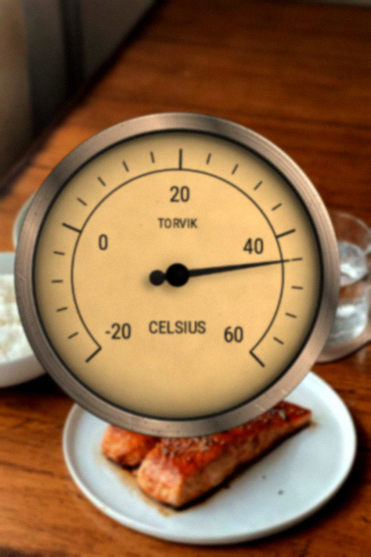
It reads 44 °C
